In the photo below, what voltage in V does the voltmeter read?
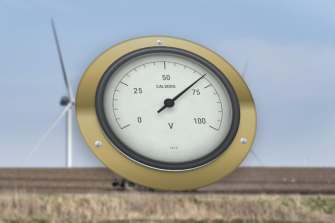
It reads 70 V
